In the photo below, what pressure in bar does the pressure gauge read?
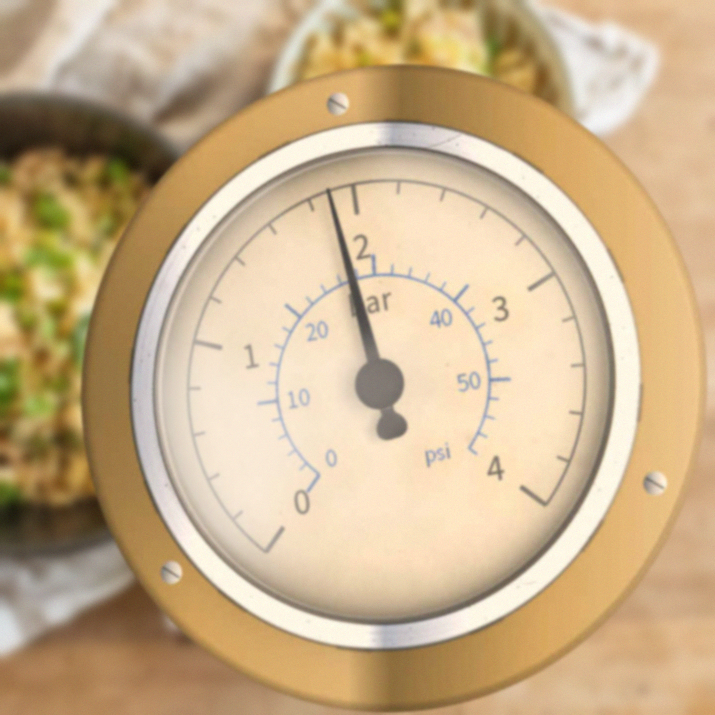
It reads 1.9 bar
